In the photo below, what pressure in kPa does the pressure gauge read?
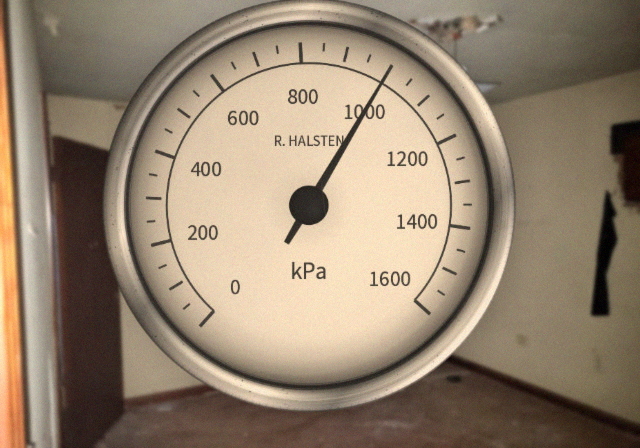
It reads 1000 kPa
